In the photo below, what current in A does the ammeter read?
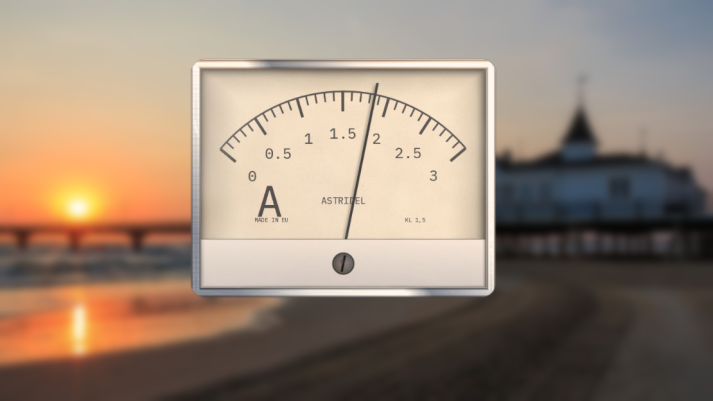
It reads 1.85 A
